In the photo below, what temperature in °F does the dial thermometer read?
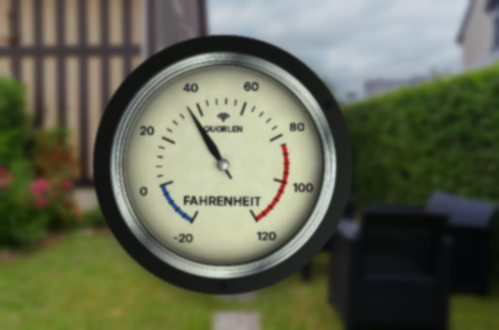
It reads 36 °F
